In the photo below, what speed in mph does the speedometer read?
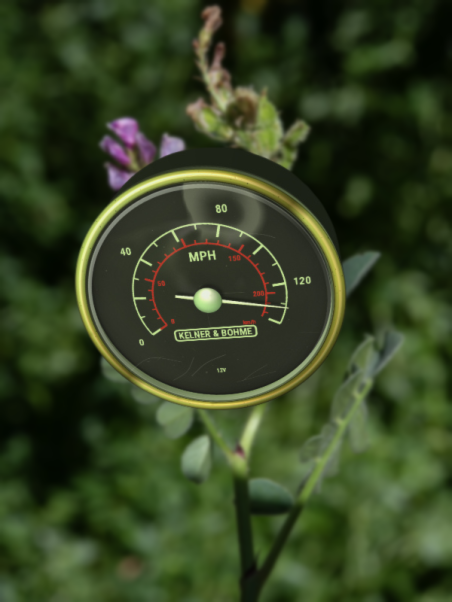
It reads 130 mph
